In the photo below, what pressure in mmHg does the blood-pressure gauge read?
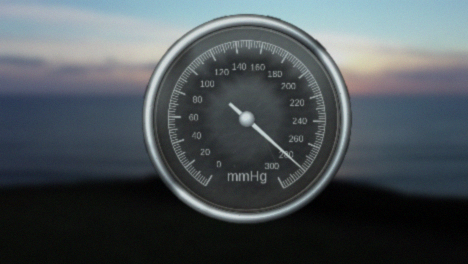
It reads 280 mmHg
